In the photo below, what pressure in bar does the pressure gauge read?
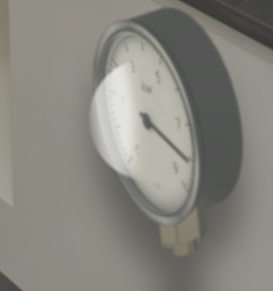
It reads 8 bar
